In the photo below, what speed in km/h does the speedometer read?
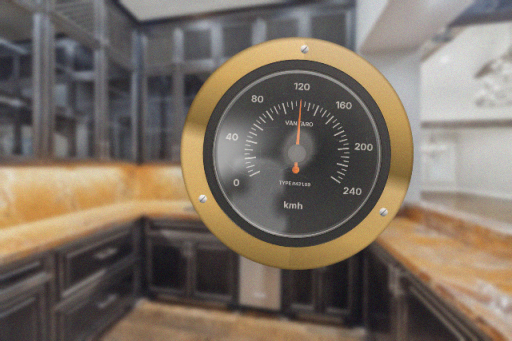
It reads 120 km/h
